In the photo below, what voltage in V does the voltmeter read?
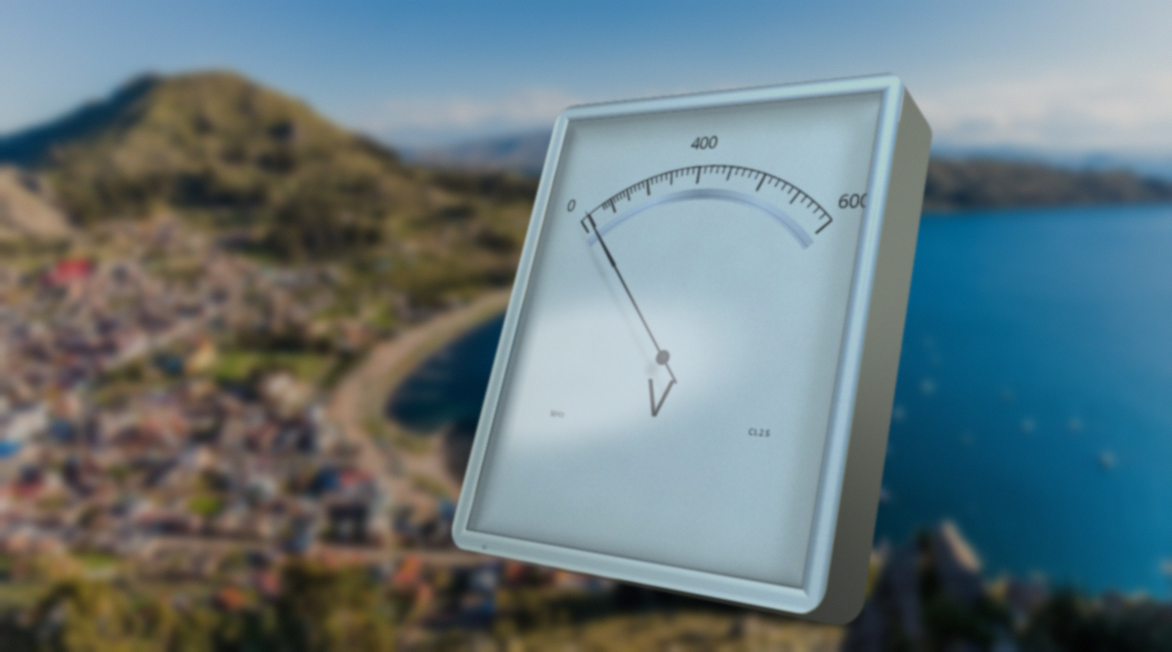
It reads 100 V
